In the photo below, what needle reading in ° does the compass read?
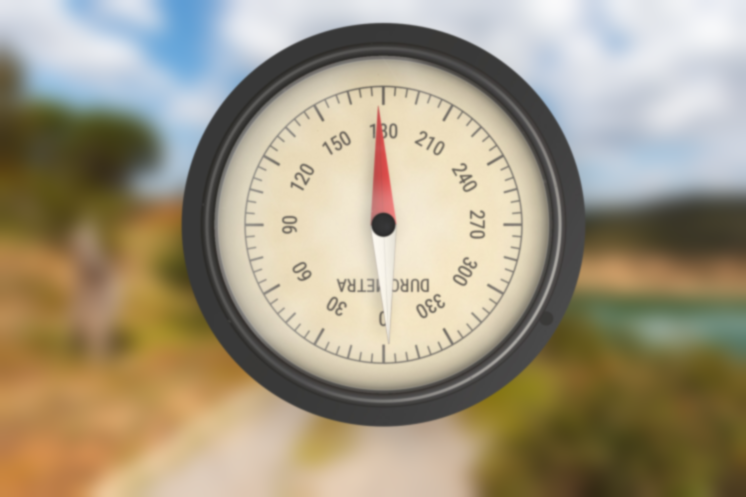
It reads 177.5 °
